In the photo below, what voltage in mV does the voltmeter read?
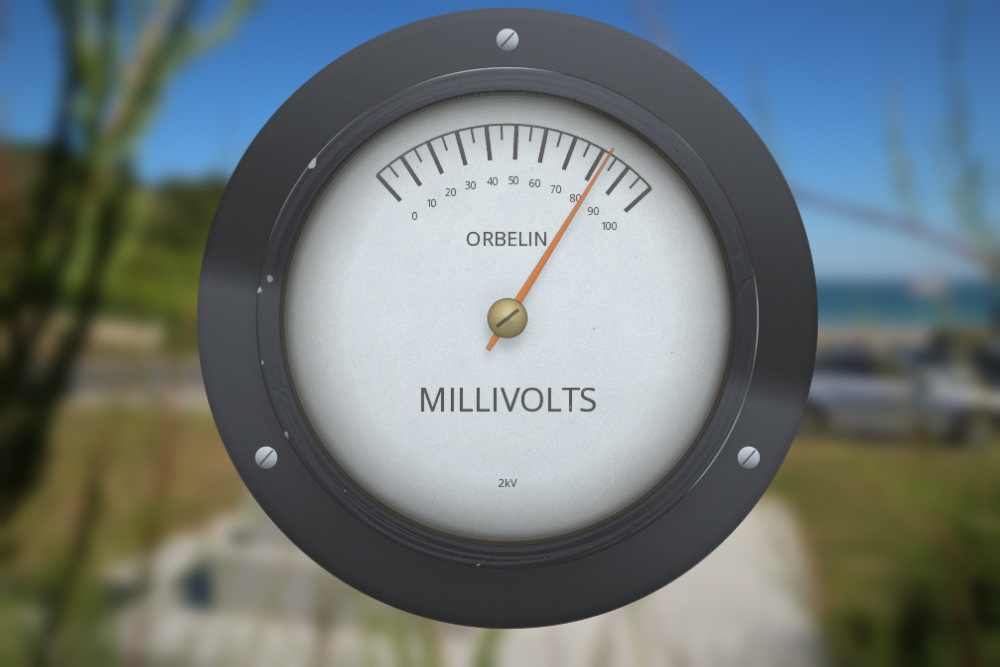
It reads 82.5 mV
